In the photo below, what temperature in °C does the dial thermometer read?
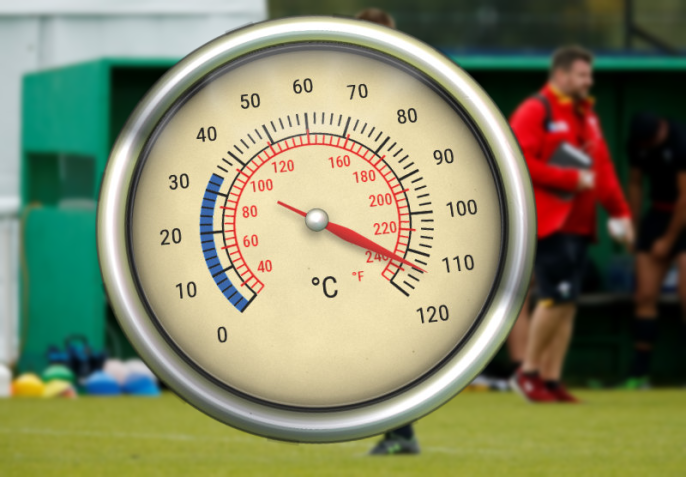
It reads 114 °C
